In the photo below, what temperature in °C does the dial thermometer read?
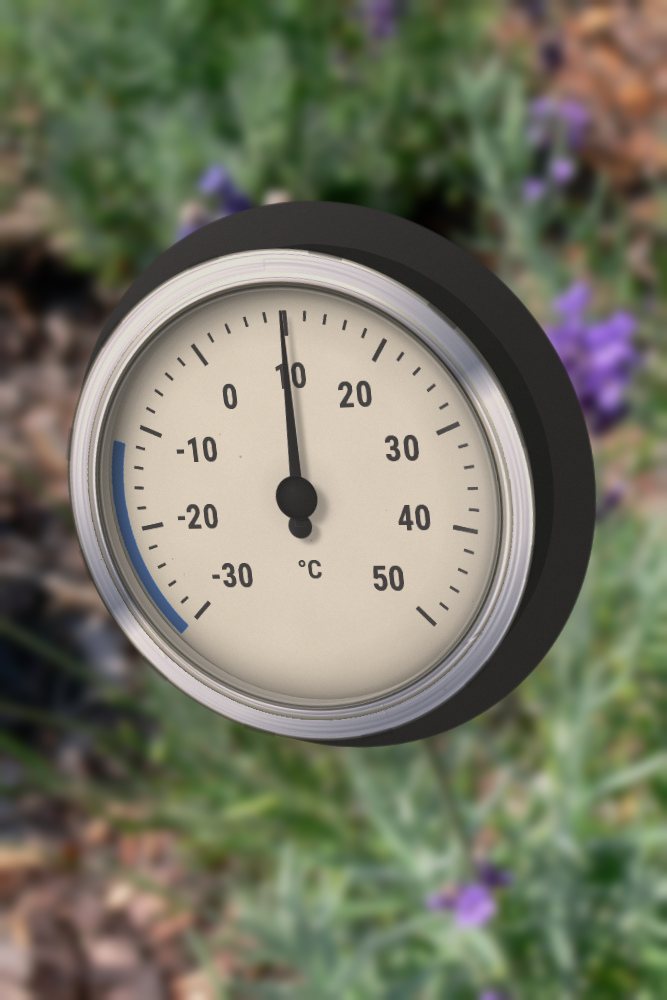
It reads 10 °C
